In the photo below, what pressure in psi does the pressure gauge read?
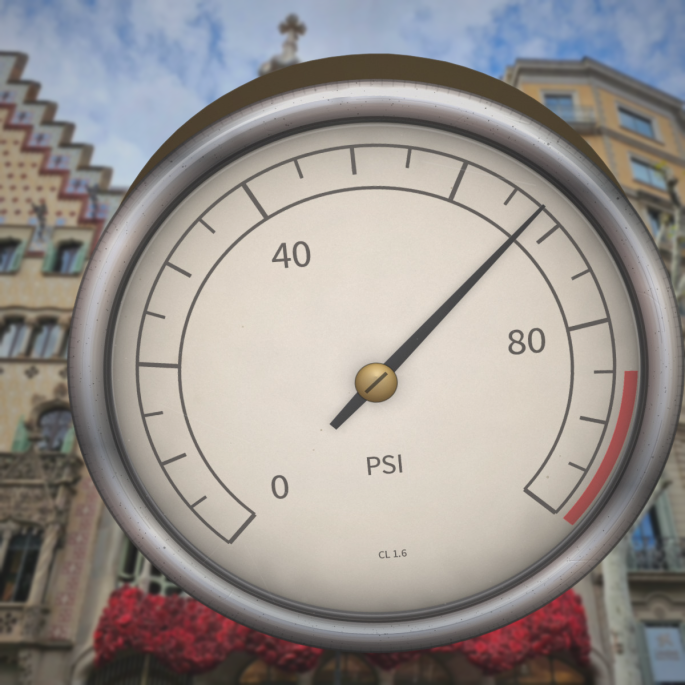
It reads 67.5 psi
